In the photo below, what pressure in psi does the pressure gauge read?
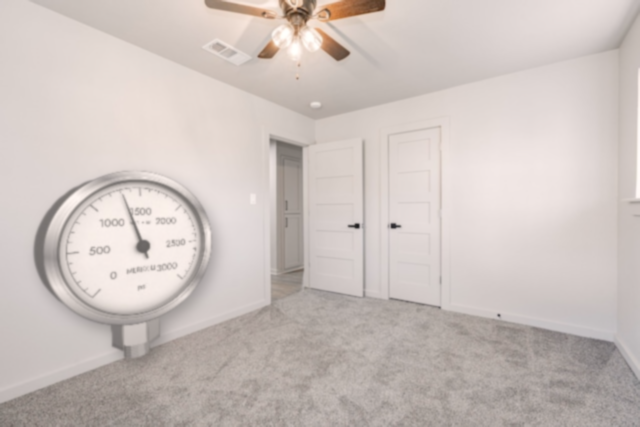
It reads 1300 psi
